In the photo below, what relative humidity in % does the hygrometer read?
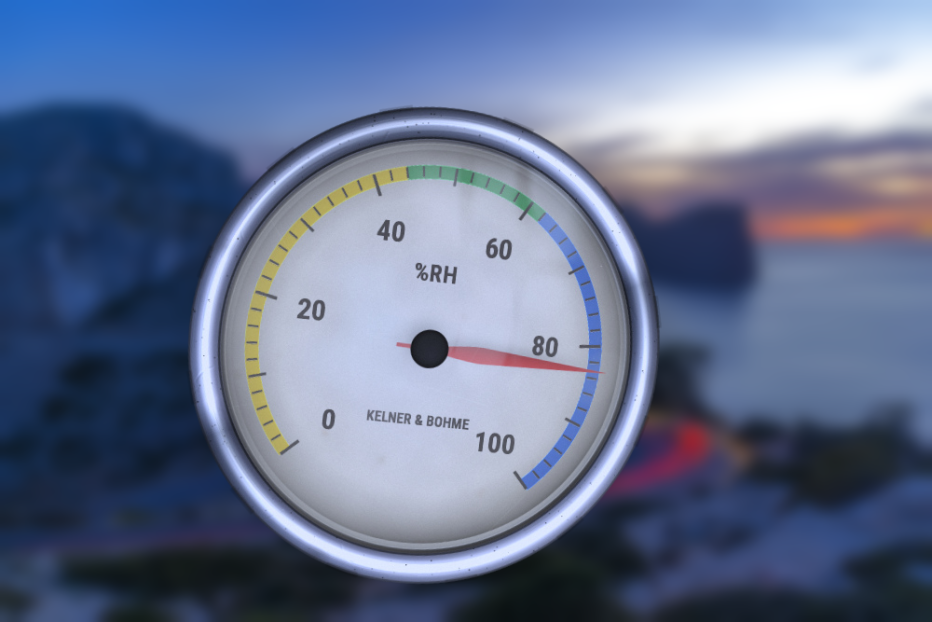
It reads 83 %
